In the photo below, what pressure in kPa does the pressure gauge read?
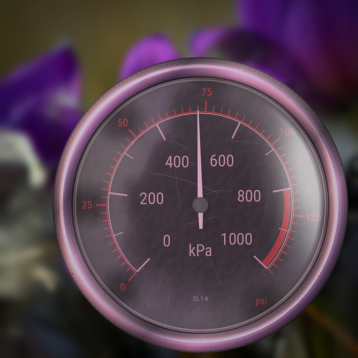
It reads 500 kPa
